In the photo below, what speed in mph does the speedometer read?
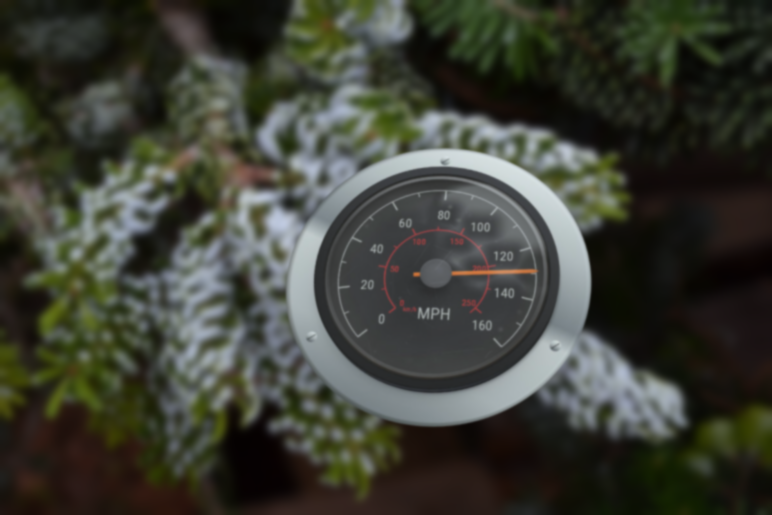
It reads 130 mph
